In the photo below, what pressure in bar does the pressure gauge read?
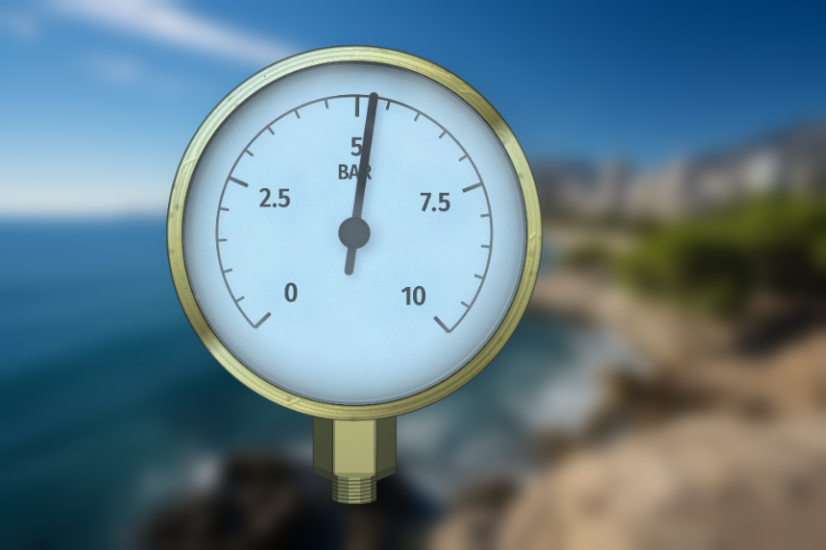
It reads 5.25 bar
